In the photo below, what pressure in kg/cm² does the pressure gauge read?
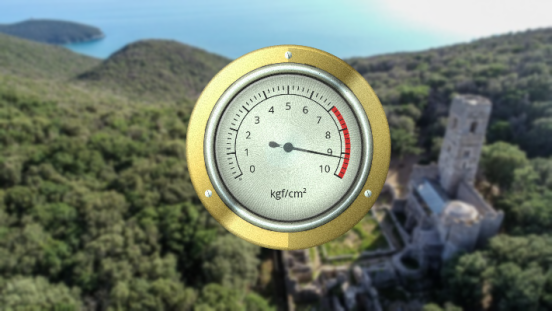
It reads 9.2 kg/cm²
